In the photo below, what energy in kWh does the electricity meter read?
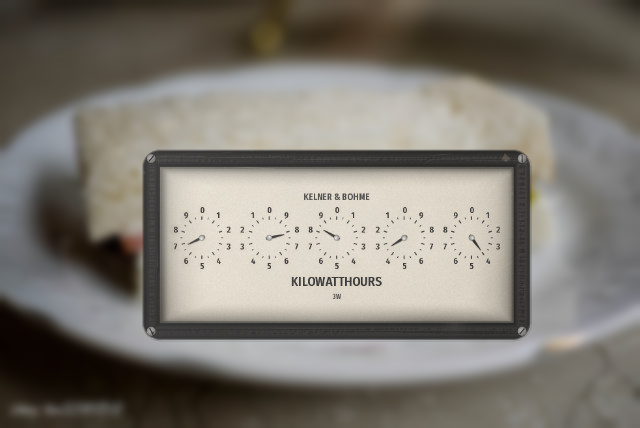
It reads 67834 kWh
